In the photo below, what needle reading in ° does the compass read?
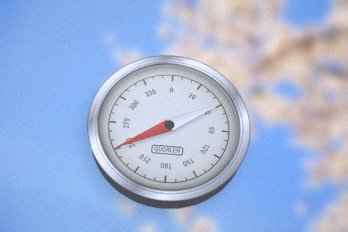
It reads 240 °
